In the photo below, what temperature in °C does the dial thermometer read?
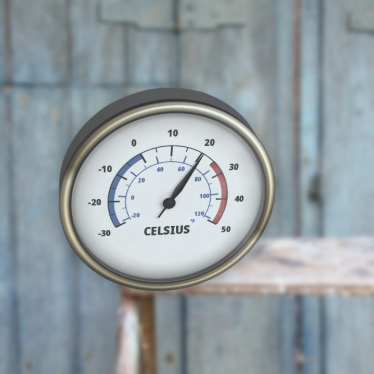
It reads 20 °C
